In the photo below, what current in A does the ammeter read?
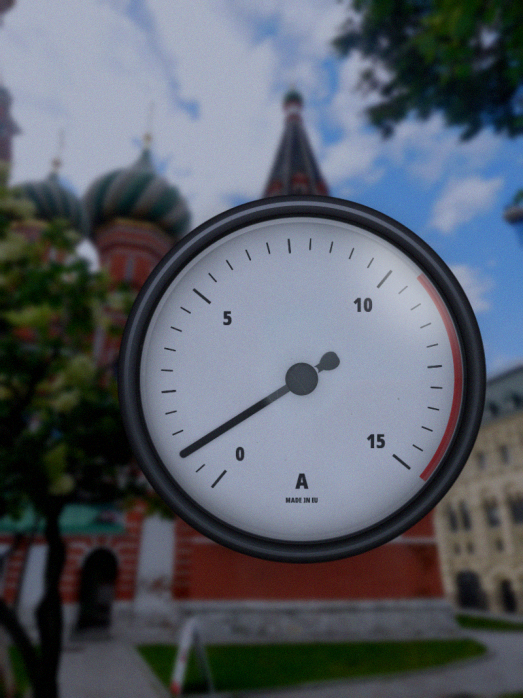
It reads 1 A
